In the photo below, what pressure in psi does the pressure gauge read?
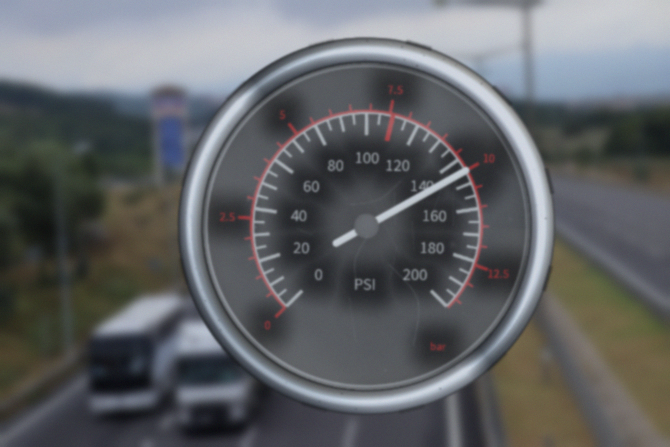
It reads 145 psi
